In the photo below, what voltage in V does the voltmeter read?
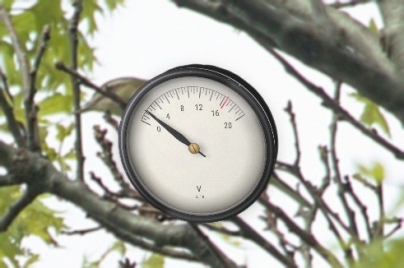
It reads 2 V
